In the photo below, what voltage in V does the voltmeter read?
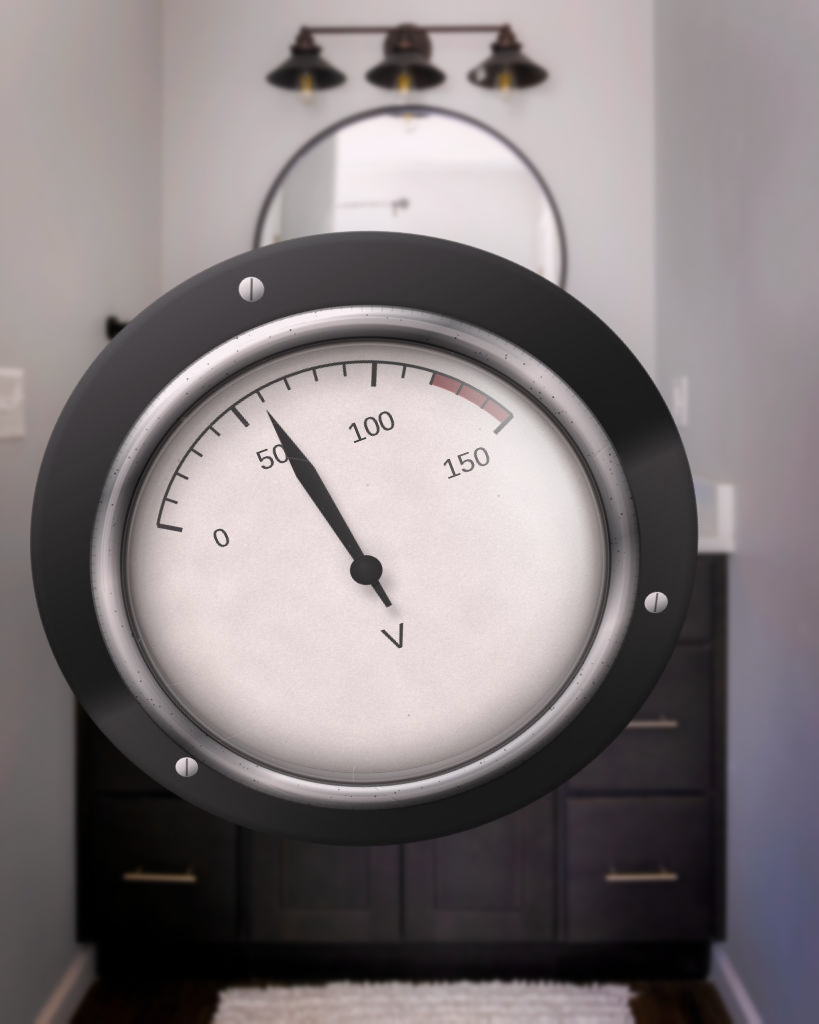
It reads 60 V
